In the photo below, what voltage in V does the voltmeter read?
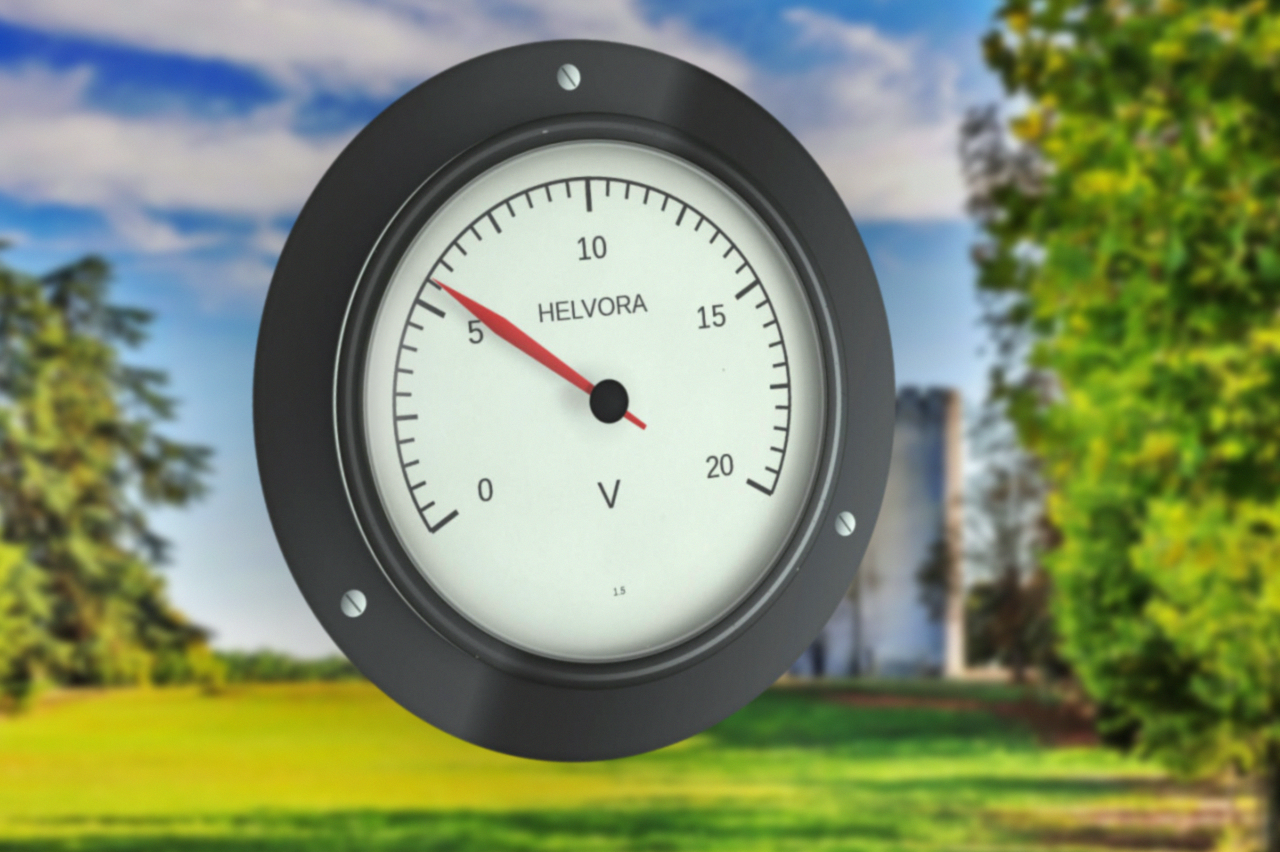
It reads 5.5 V
